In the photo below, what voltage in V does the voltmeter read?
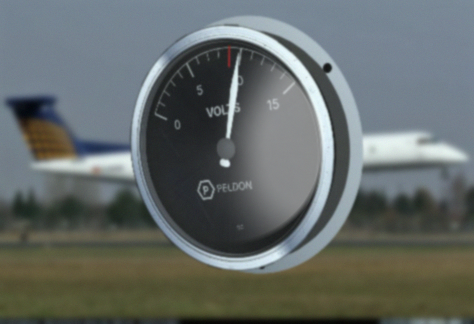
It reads 10 V
